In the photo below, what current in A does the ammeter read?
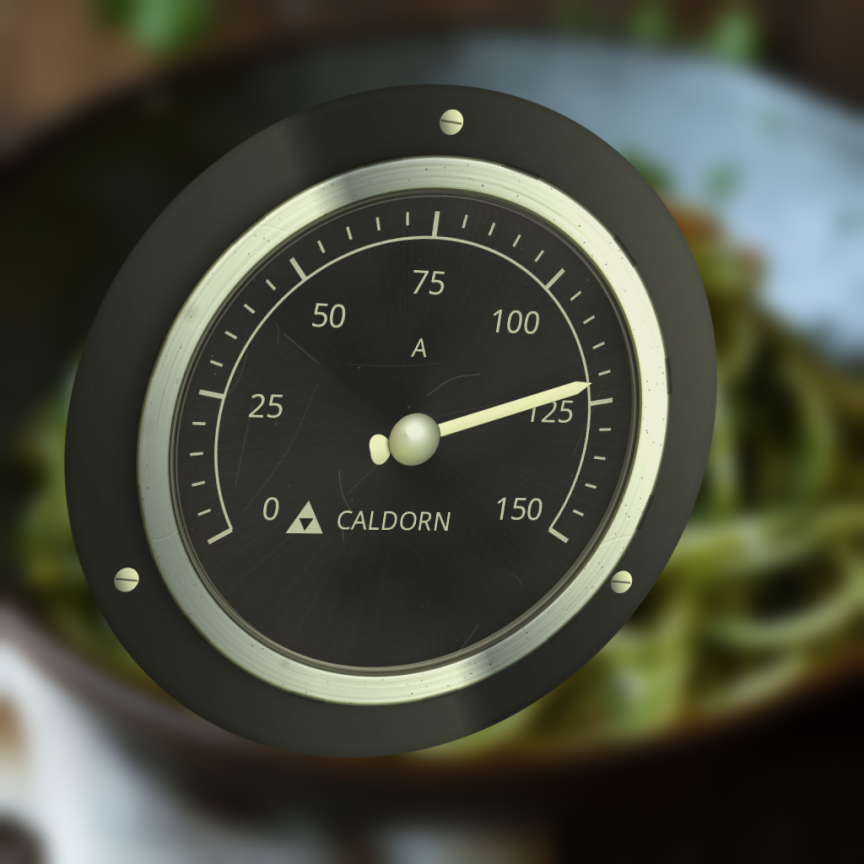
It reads 120 A
